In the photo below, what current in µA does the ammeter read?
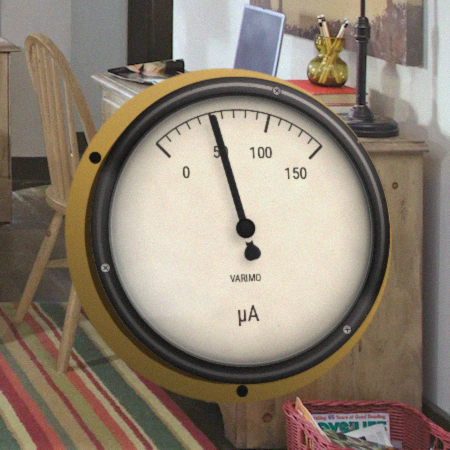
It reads 50 µA
